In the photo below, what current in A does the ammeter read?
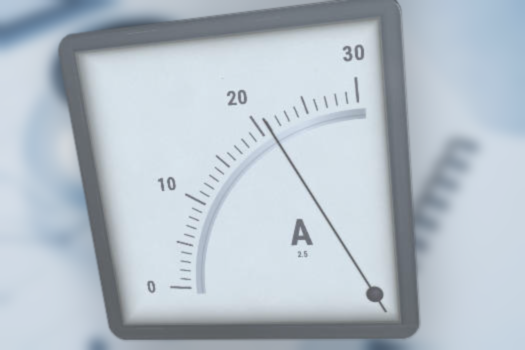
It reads 21 A
